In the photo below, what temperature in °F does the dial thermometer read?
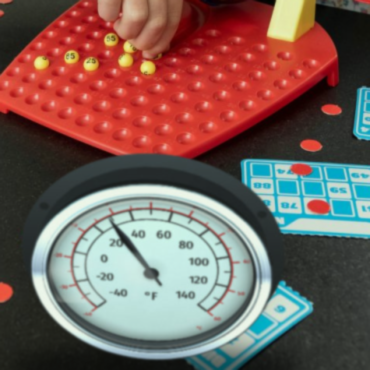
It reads 30 °F
